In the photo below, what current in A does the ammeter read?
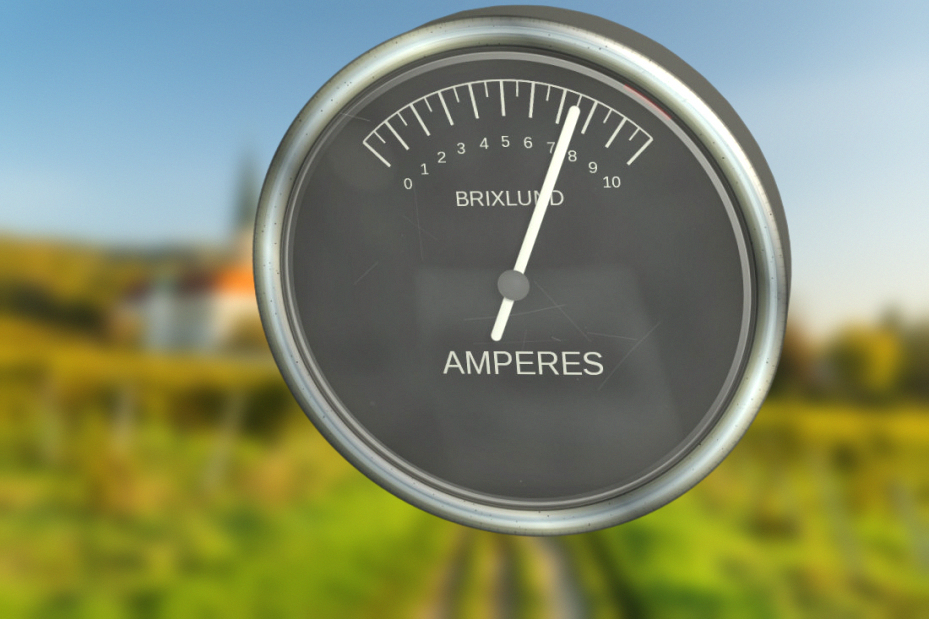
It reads 7.5 A
